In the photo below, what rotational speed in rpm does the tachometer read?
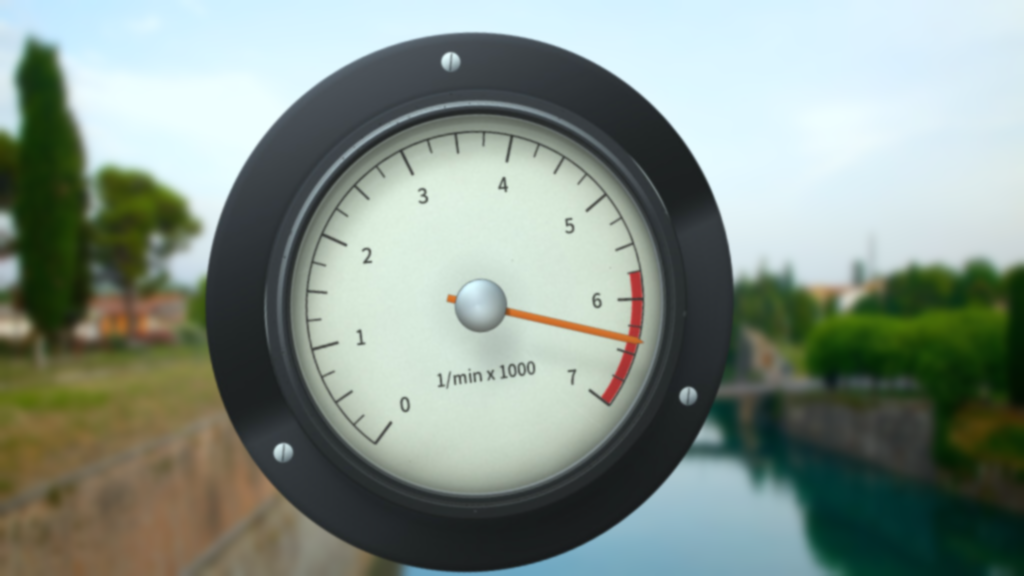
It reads 6375 rpm
